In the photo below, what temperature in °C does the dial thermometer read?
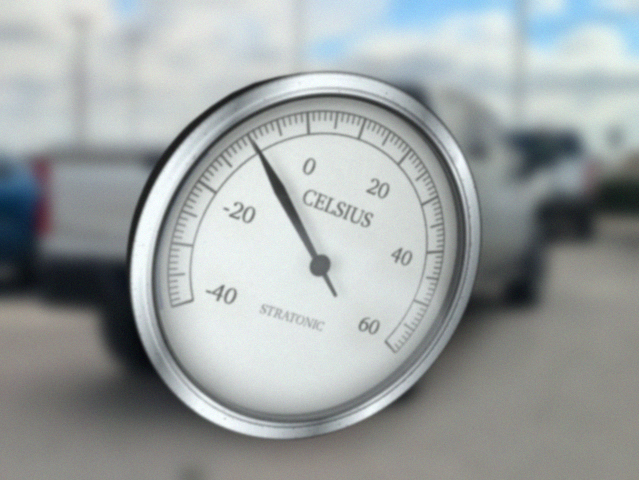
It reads -10 °C
